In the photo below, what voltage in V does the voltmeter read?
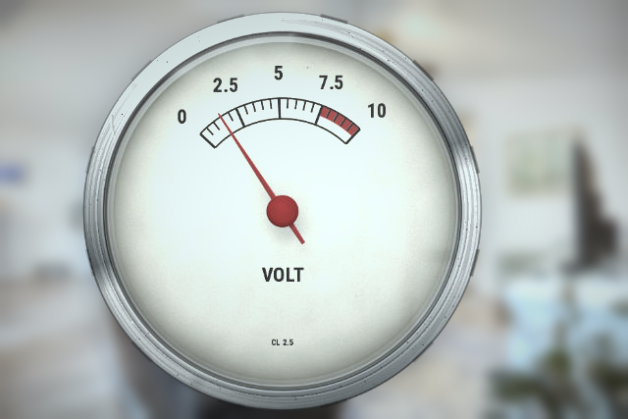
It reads 1.5 V
